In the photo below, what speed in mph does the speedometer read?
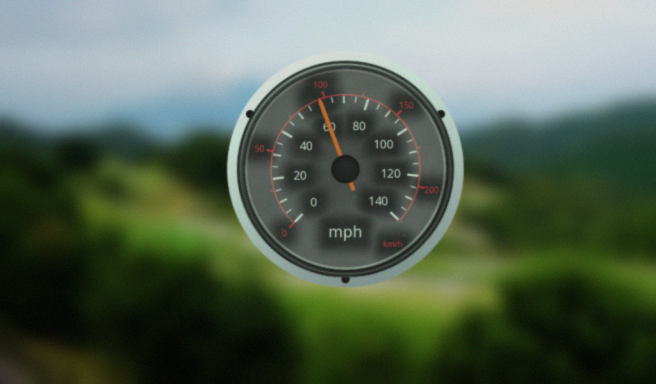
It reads 60 mph
